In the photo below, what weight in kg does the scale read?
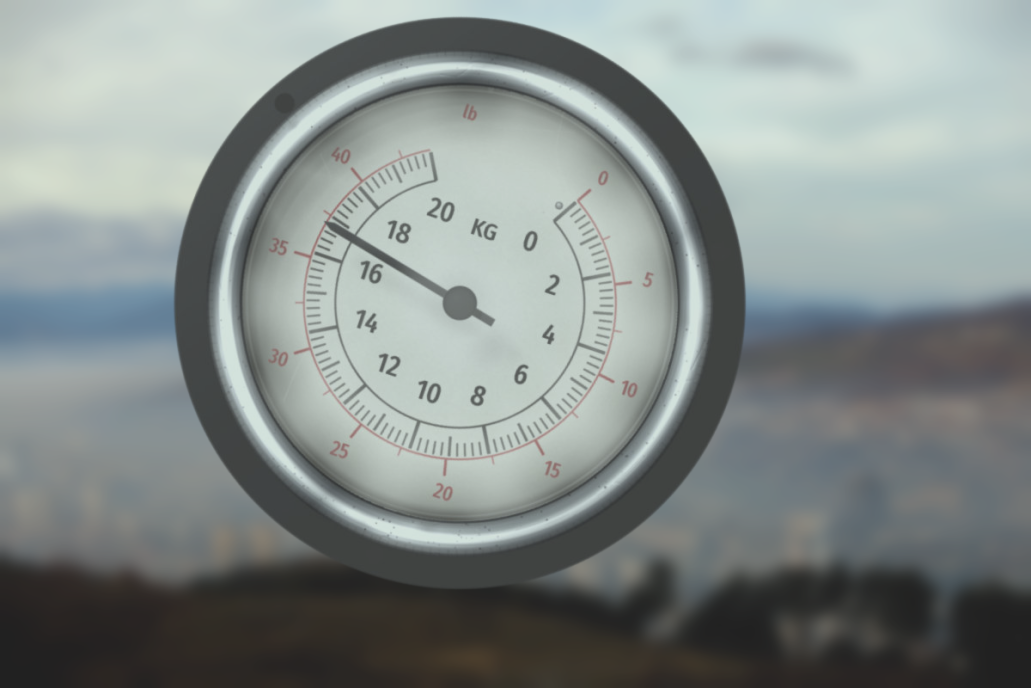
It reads 16.8 kg
